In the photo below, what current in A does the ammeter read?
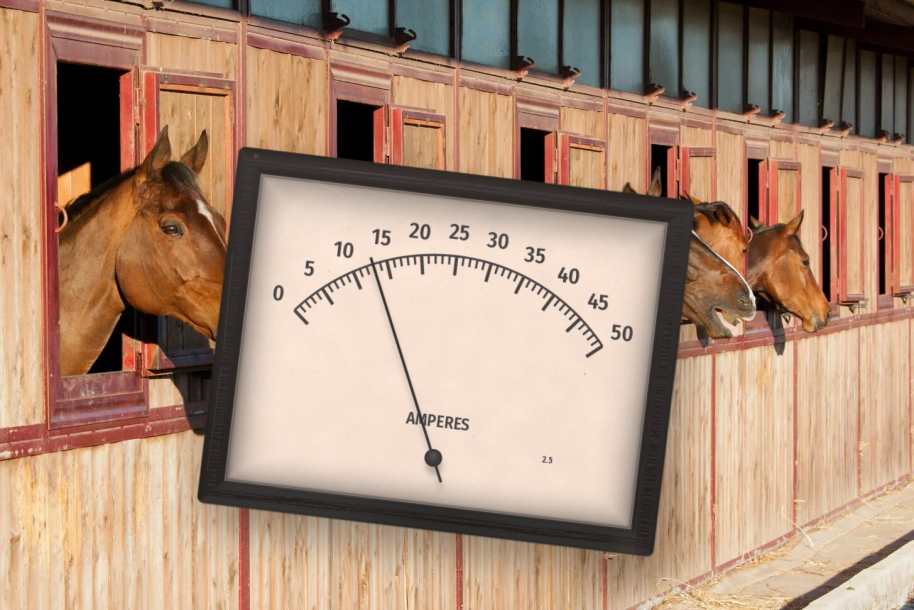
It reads 13 A
